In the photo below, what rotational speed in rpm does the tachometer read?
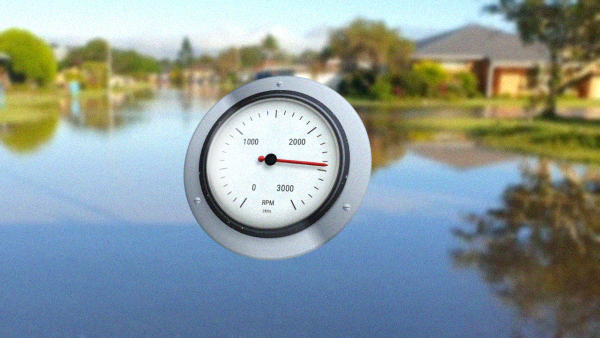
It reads 2450 rpm
